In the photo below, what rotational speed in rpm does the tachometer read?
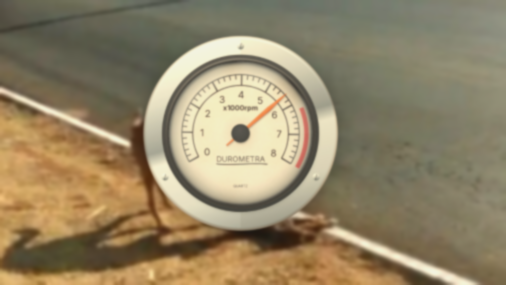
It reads 5600 rpm
